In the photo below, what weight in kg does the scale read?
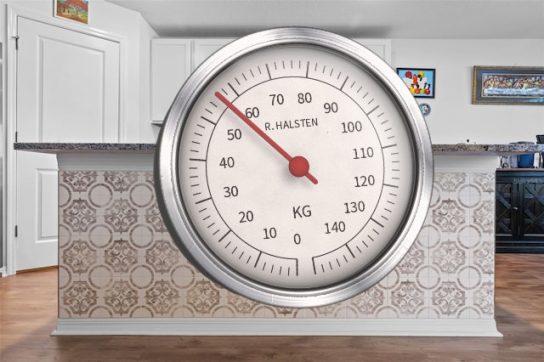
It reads 56 kg
